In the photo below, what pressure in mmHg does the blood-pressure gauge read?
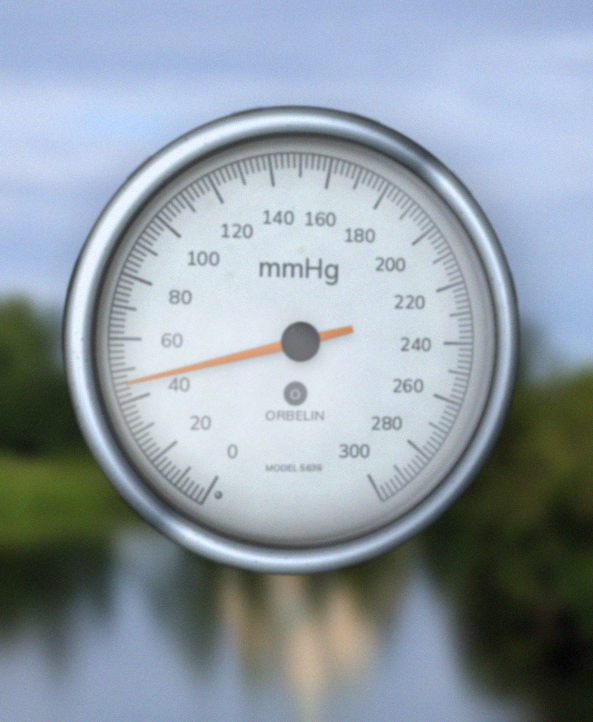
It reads 46 mmHg
